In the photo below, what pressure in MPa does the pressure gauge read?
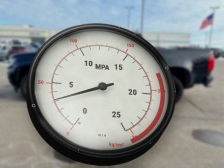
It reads 3 MPa
